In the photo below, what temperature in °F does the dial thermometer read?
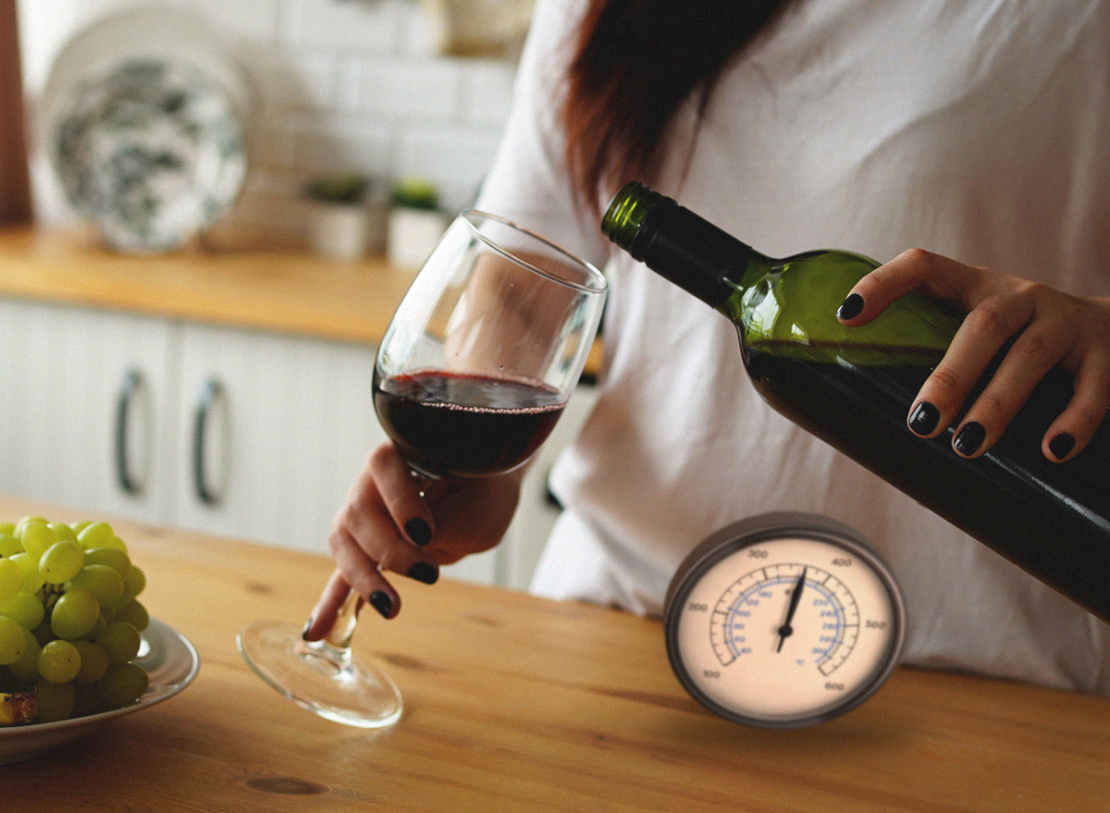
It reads 360 °F
